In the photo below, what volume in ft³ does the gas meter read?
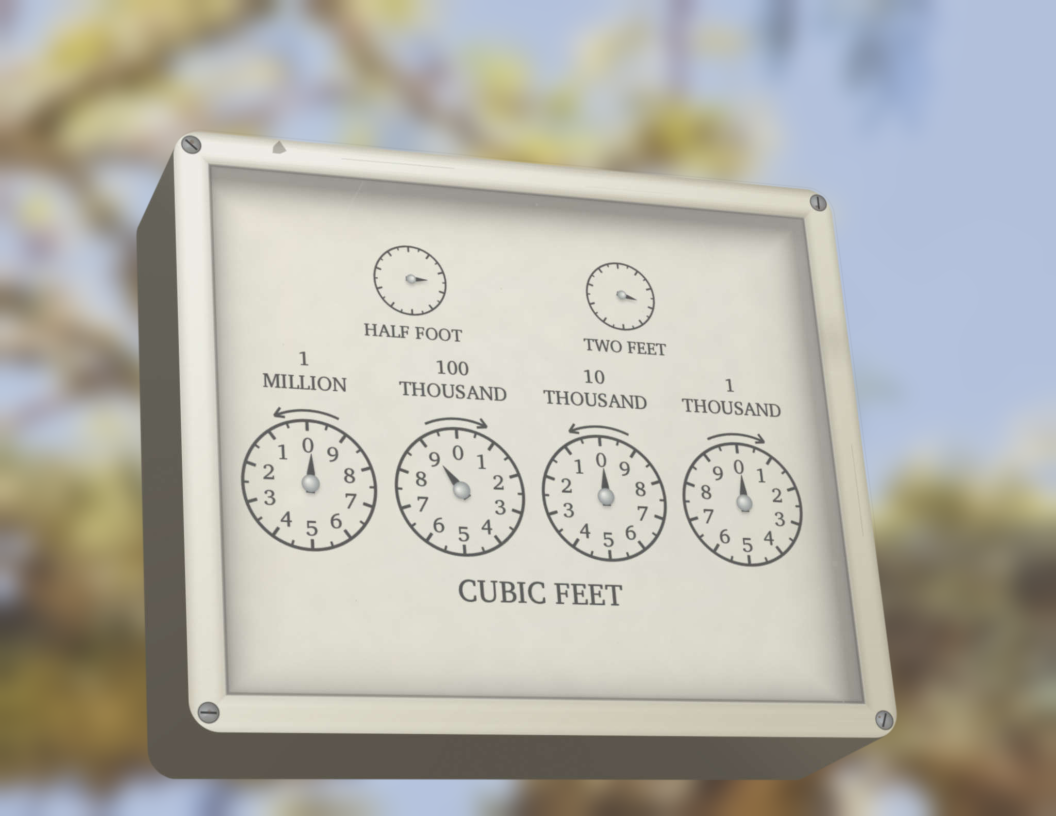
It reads 990000 ft³
